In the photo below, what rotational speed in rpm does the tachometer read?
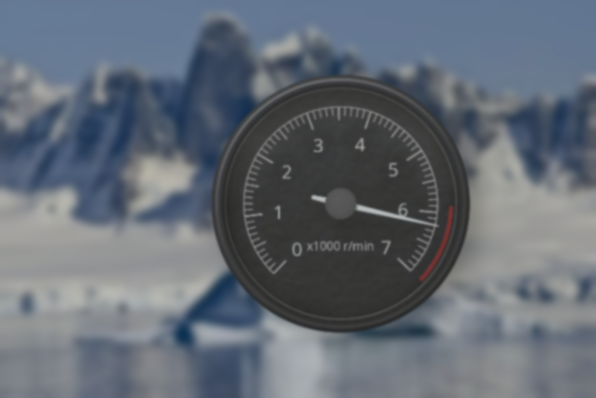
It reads 6200 rpm
